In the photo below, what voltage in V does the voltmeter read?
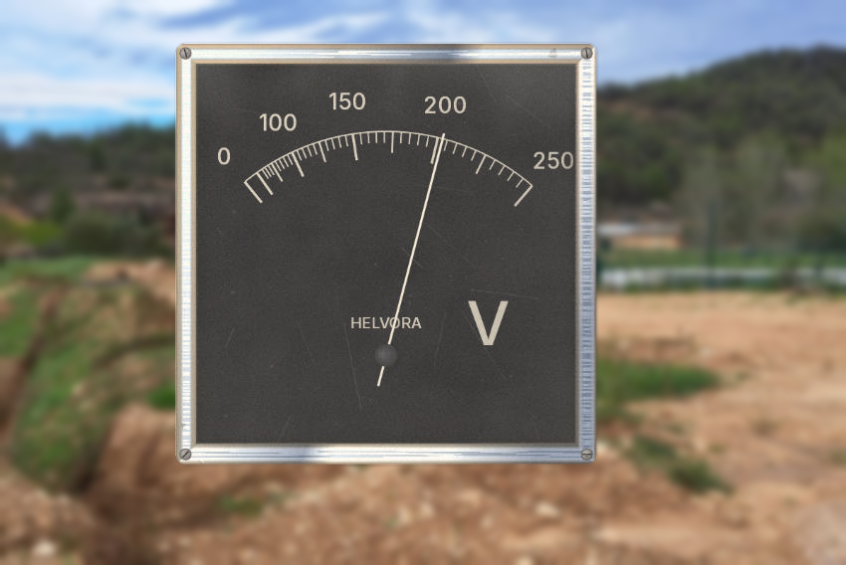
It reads 202.5 V
